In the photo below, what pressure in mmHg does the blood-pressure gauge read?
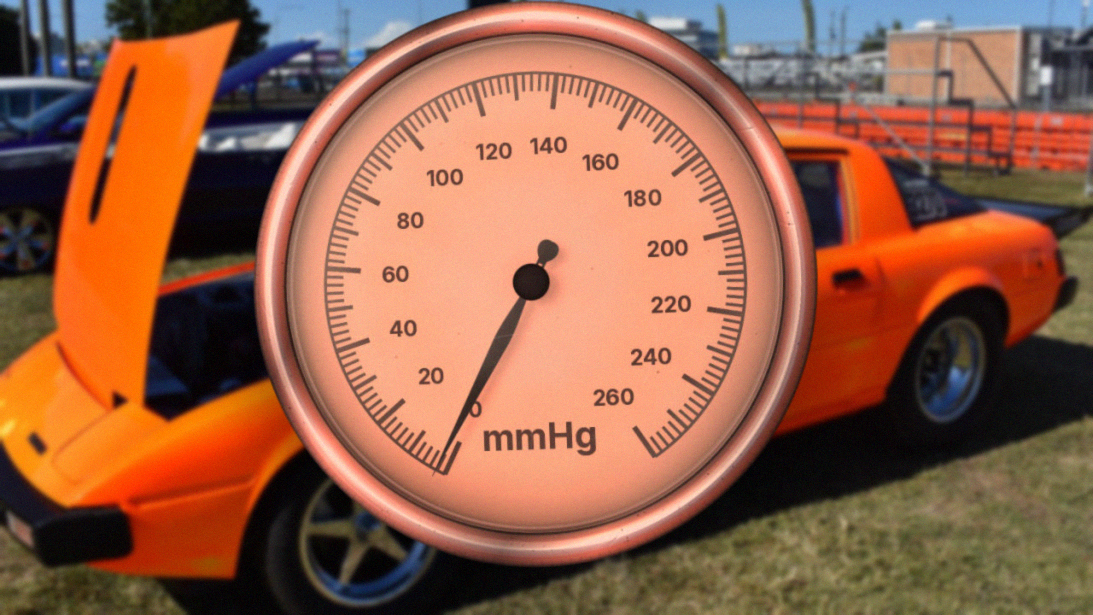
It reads 2 mmHg
